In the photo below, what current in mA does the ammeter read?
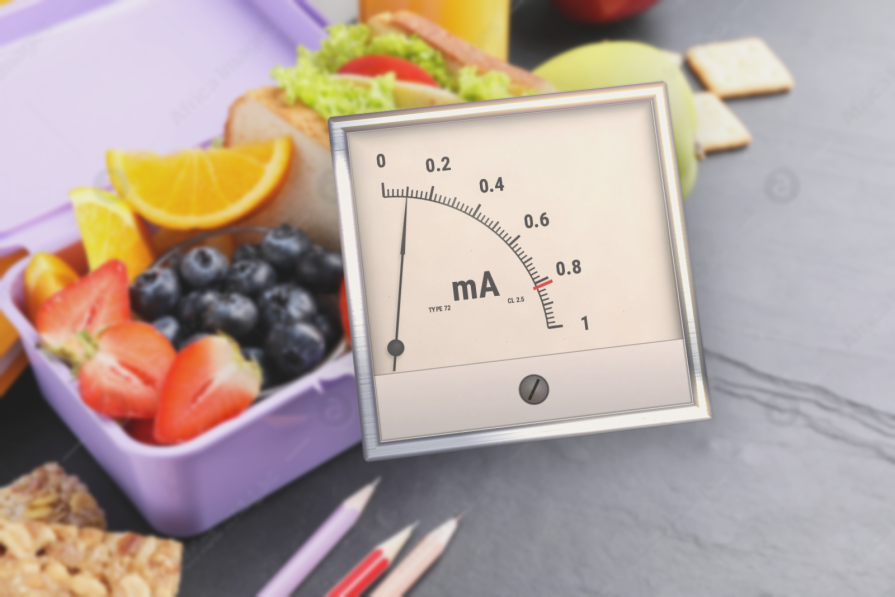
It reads 0.1 mA
